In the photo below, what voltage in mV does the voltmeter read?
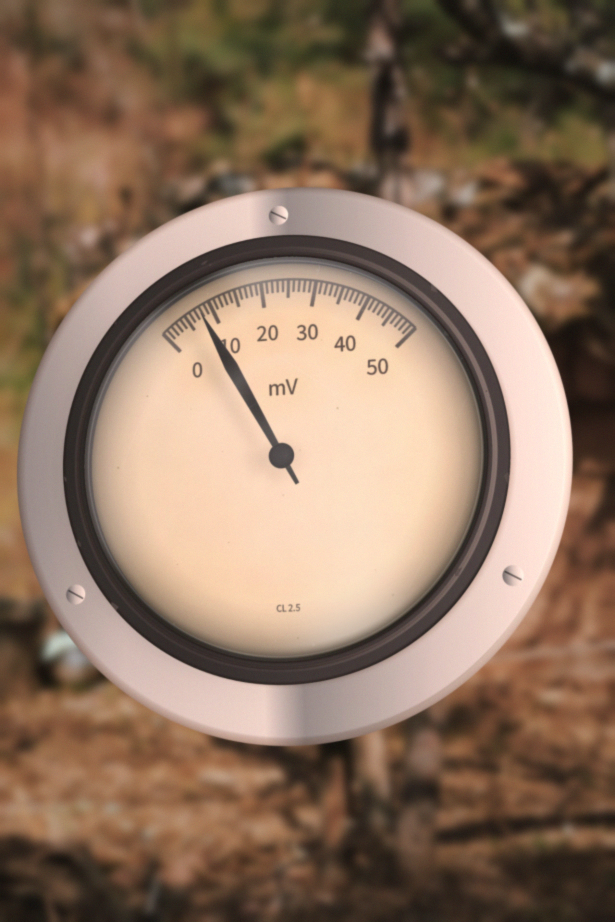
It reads 8 mV
